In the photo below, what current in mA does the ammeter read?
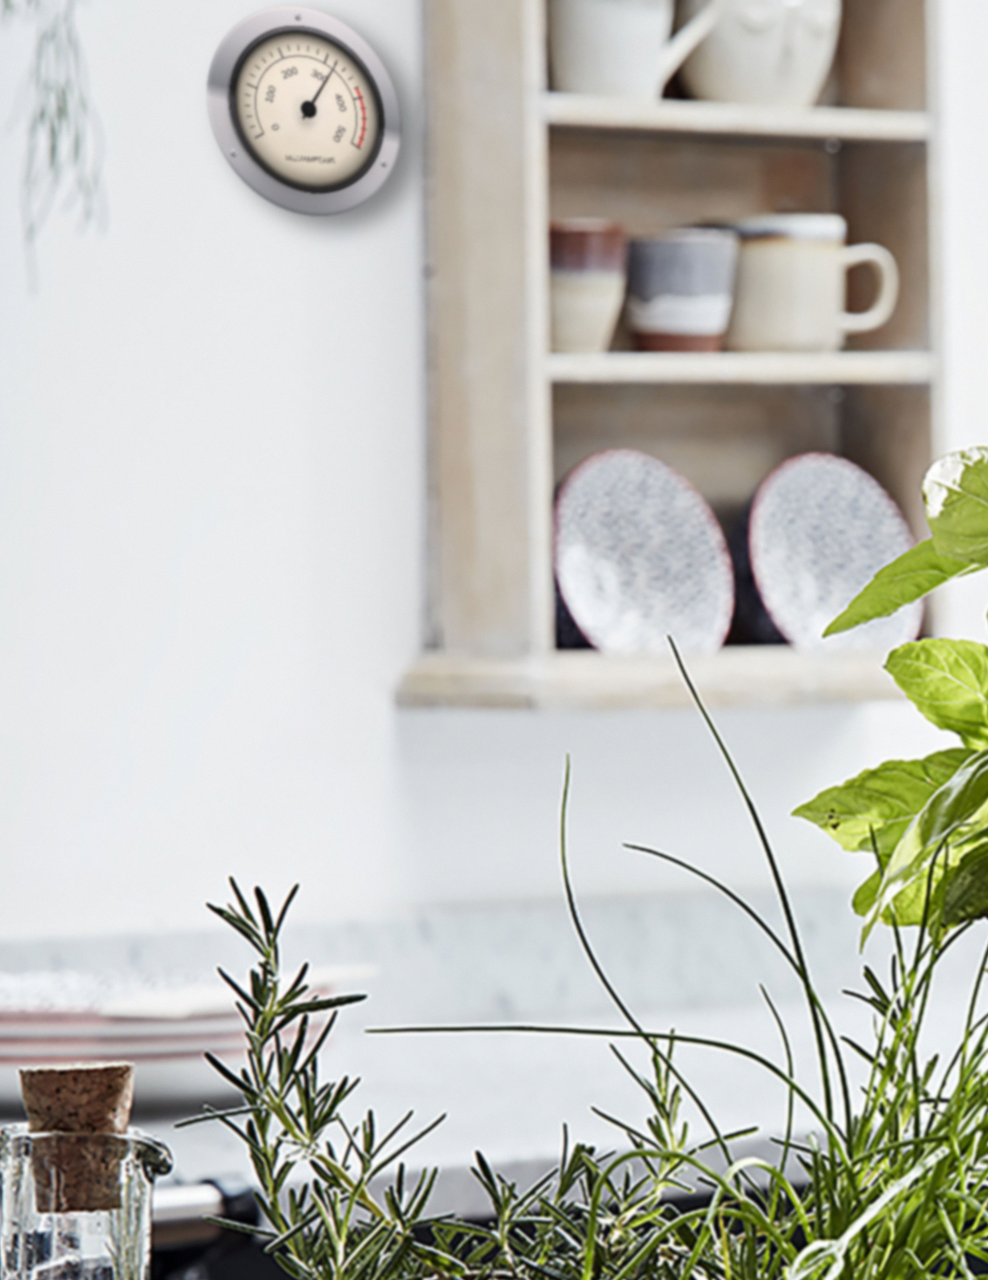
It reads 320 mA
